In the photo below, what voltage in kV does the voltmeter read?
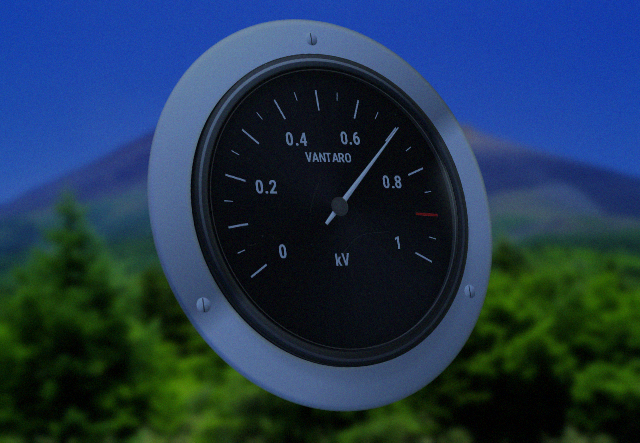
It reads 0.7 kV
